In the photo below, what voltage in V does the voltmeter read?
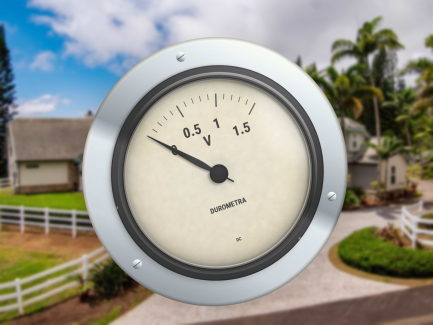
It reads 0 V
